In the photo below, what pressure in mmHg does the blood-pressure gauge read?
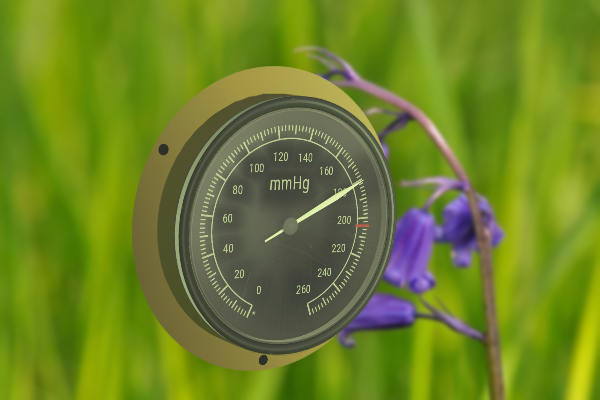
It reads 180 mmHg
